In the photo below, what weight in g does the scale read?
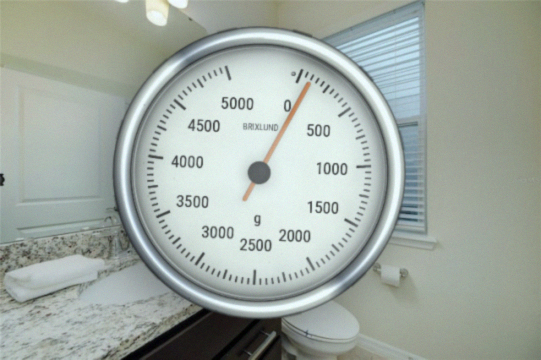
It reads 100 g
